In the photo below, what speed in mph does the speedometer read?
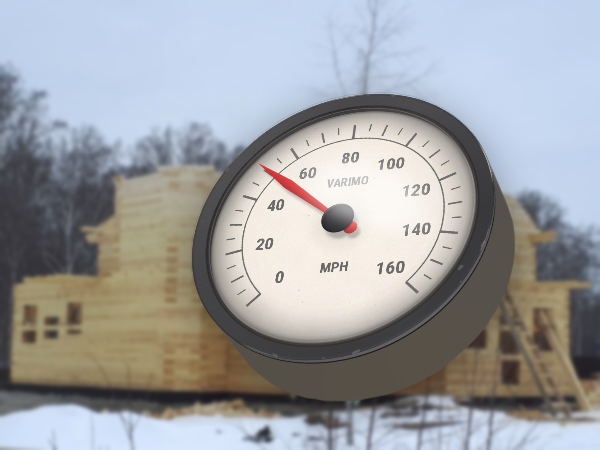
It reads 50 mph
